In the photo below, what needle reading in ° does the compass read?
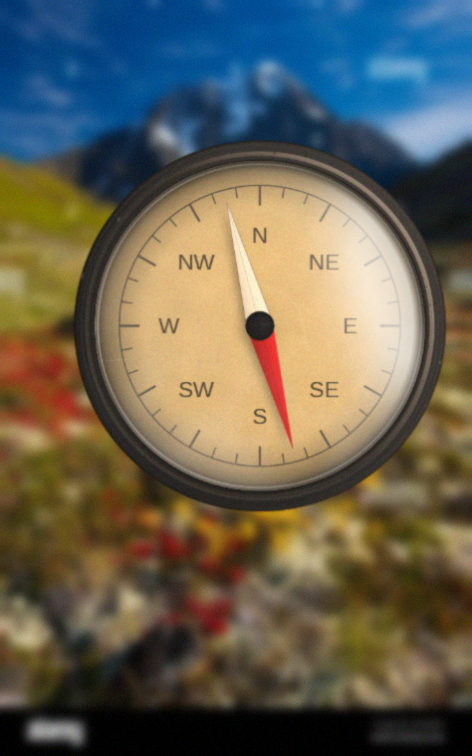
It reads 165 °
